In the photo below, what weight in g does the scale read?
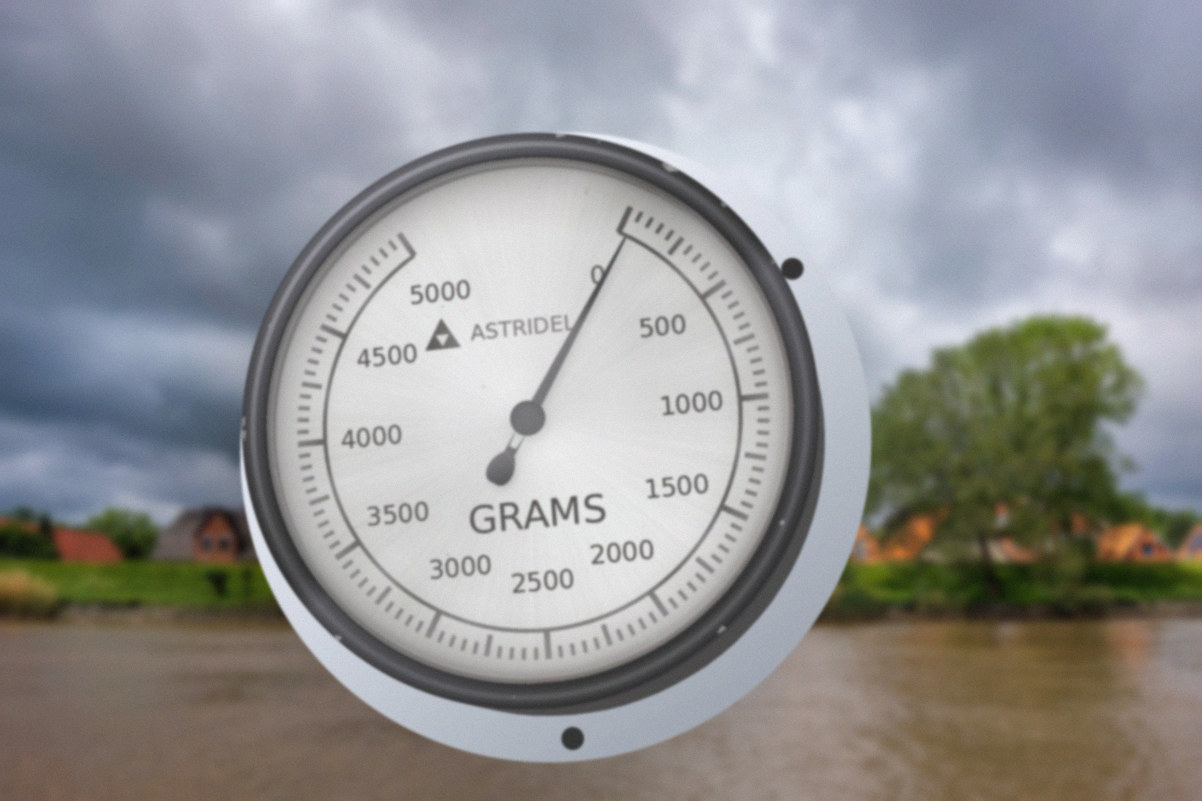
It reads 50 g
